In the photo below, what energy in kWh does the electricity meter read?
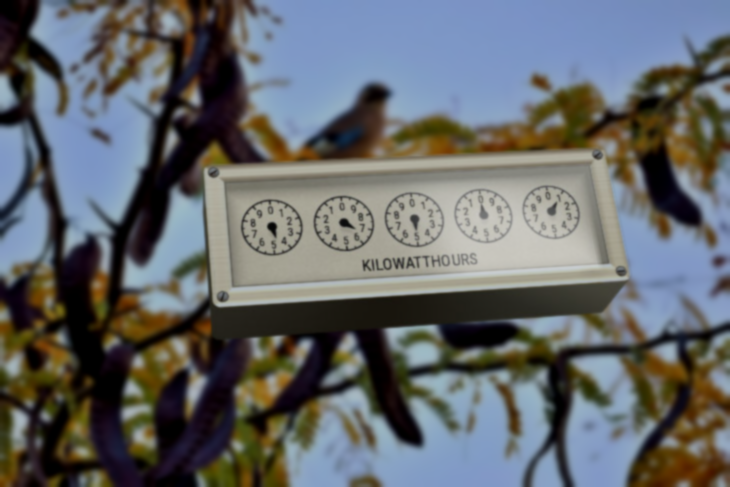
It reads 46501 kWh
